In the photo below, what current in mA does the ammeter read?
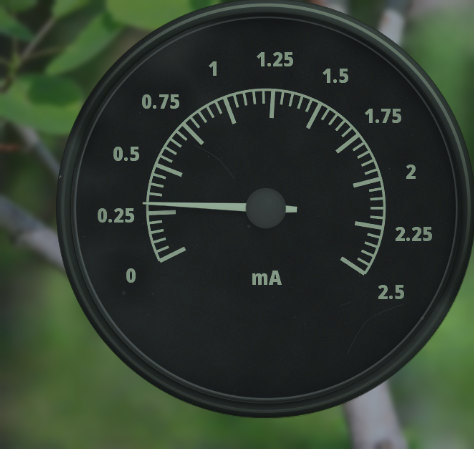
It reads 0.3 mA
